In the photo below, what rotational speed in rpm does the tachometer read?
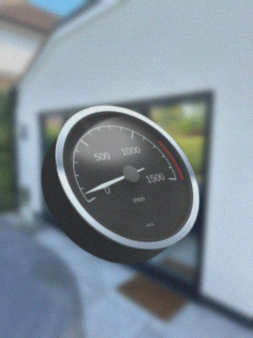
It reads 50 rpm
